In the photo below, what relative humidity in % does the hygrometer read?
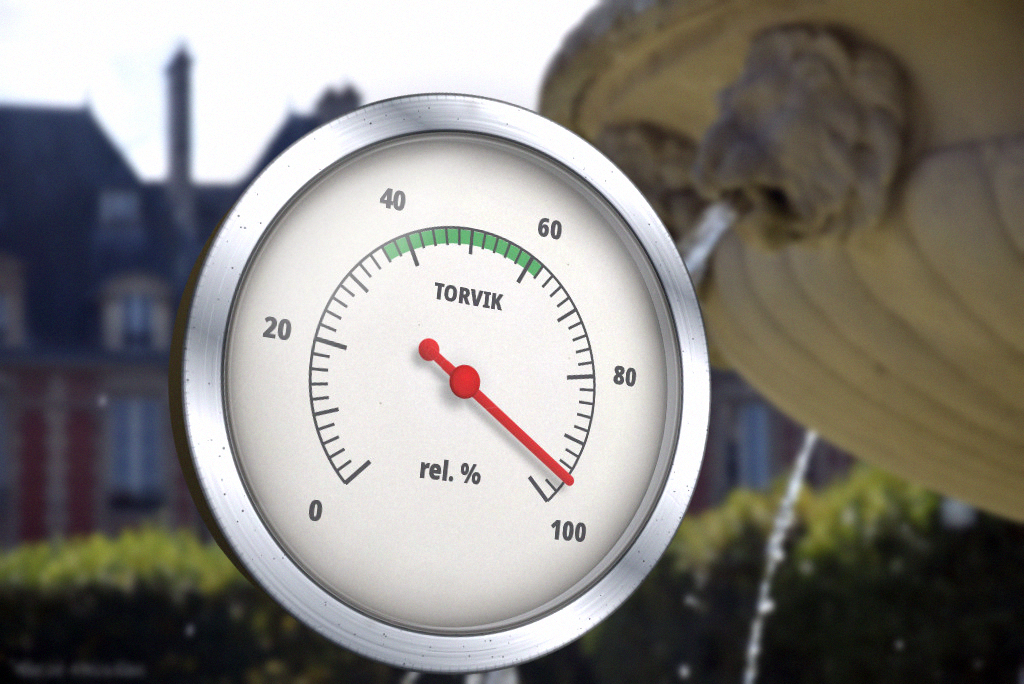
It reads 96 %
